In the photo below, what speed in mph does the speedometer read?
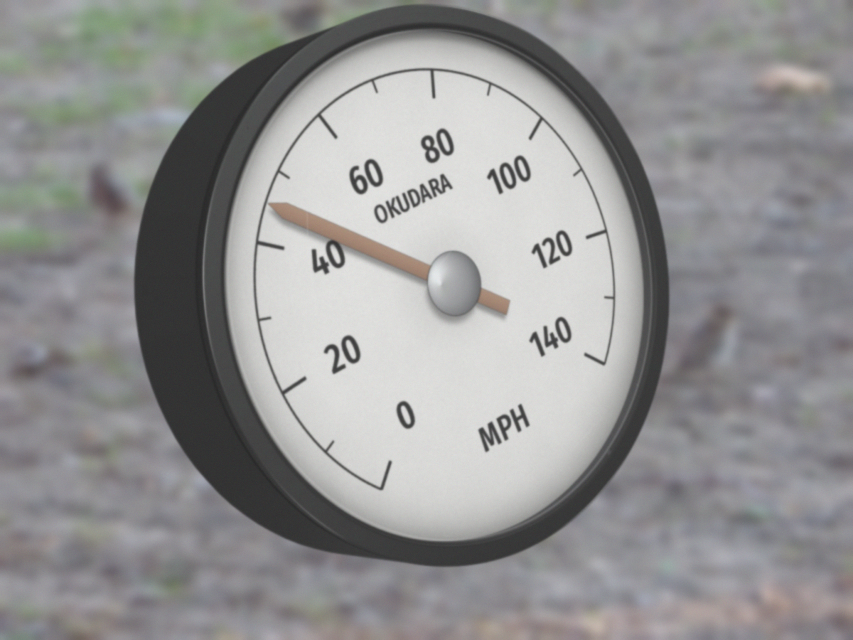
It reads 45 mph
